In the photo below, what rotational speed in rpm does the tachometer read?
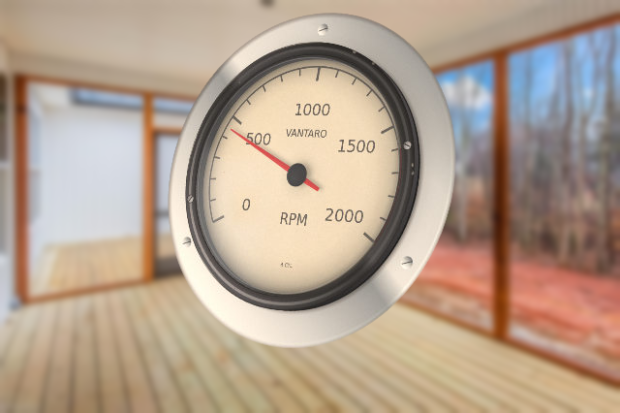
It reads 450 rpm
